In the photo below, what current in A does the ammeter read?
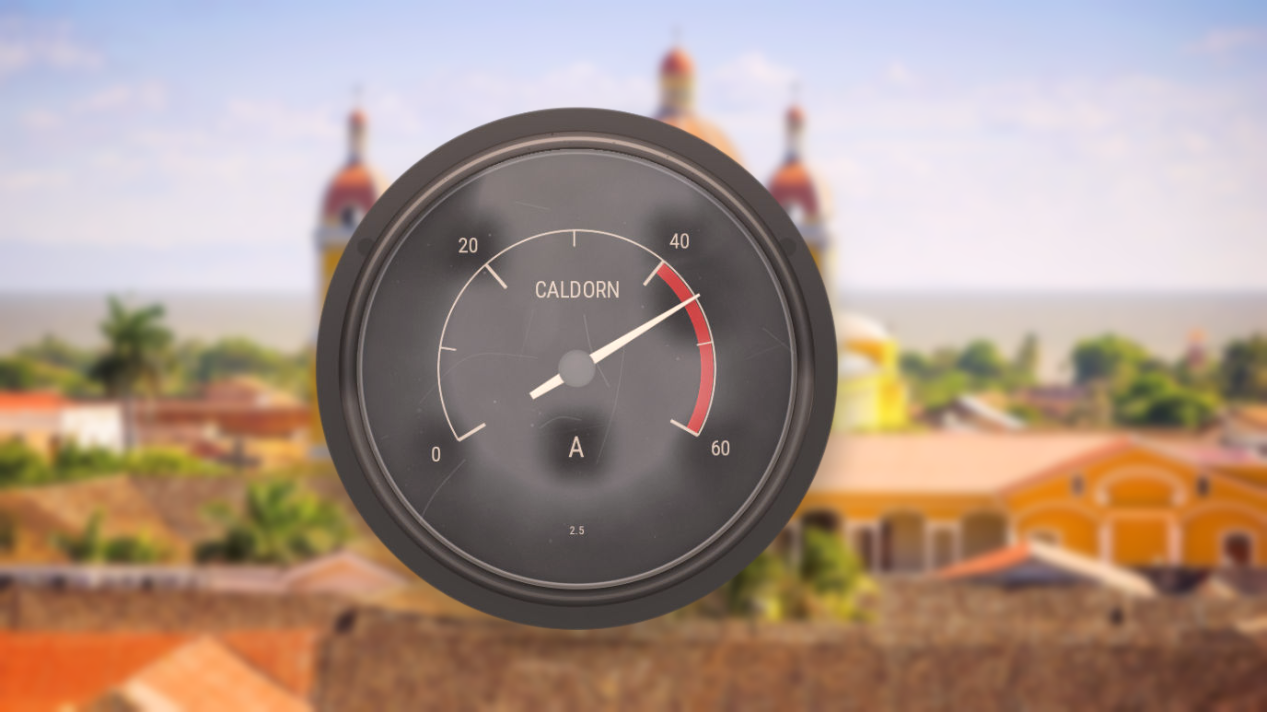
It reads 45 A
